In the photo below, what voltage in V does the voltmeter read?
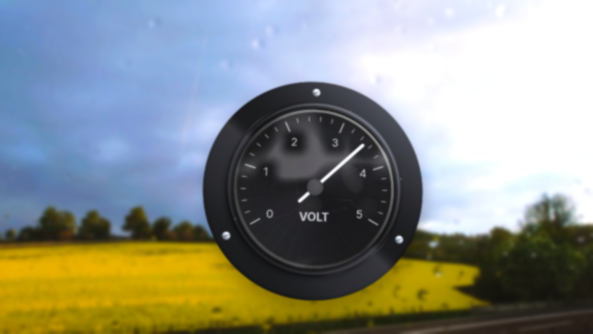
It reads 3.5 V
